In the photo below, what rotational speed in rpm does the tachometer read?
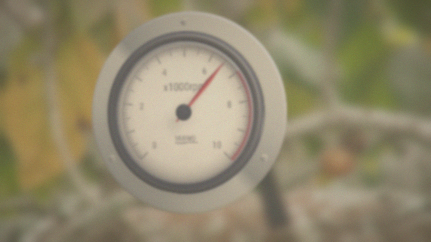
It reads 6500 rpm
